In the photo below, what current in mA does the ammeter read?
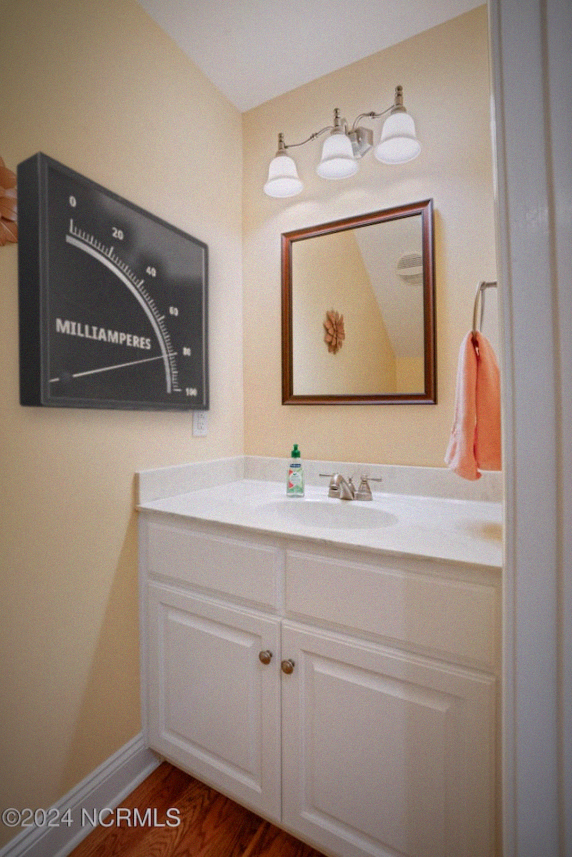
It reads 80 mA
